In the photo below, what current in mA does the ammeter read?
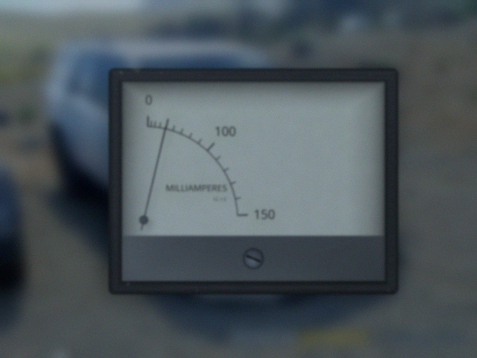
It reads 50 mA
